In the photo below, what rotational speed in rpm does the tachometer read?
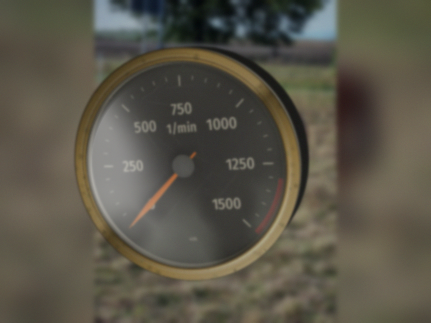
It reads 0 rpm
